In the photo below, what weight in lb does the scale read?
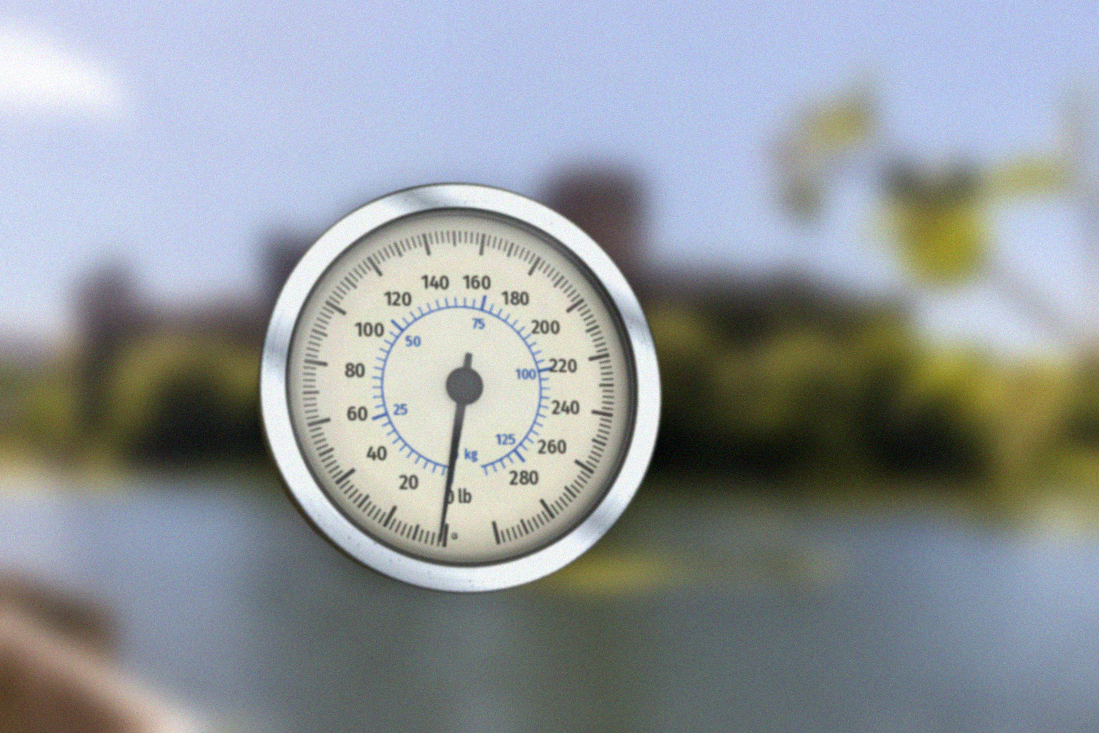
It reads 2 lb
